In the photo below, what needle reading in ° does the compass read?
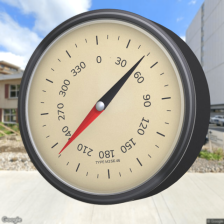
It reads 230 °
